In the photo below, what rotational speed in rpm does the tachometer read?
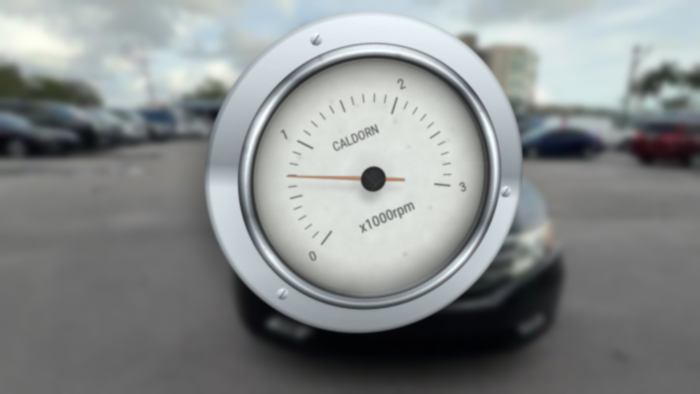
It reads 700 rpm
